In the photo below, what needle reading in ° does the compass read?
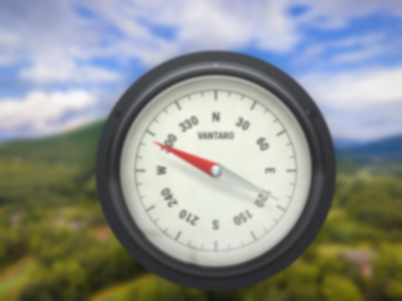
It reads 295 °
